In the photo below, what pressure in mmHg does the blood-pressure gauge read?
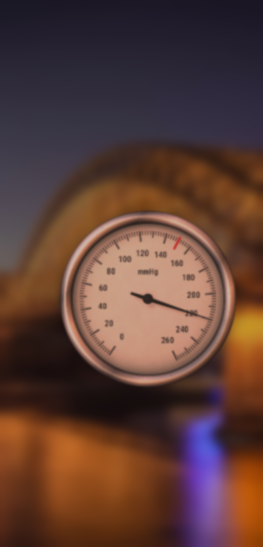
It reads 220 mmHg
